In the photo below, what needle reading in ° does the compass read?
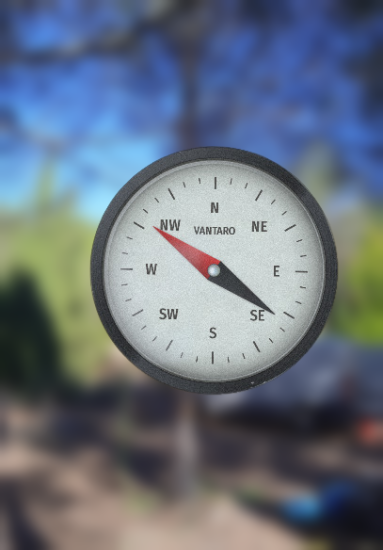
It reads 305 °
